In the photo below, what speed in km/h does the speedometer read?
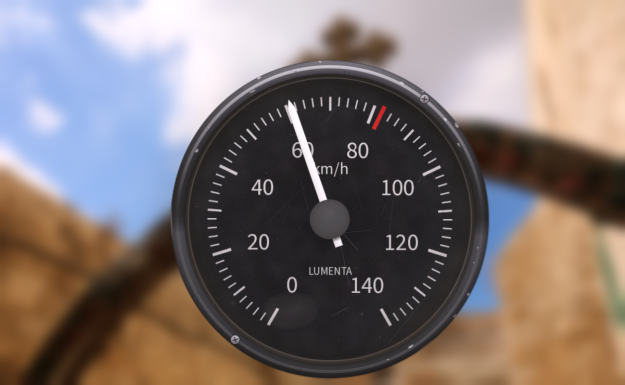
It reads 61 km/h
